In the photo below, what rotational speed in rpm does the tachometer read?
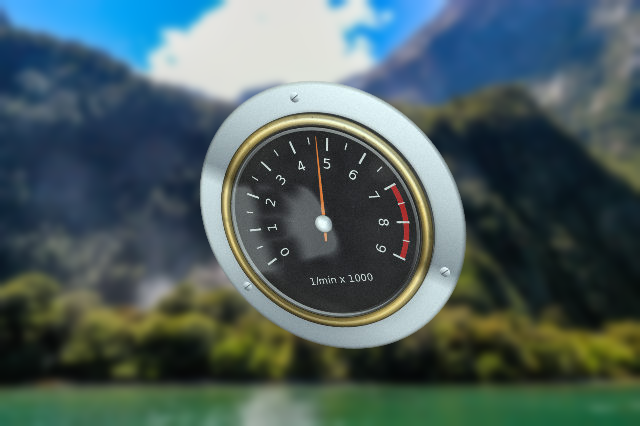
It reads 4750 rpm
